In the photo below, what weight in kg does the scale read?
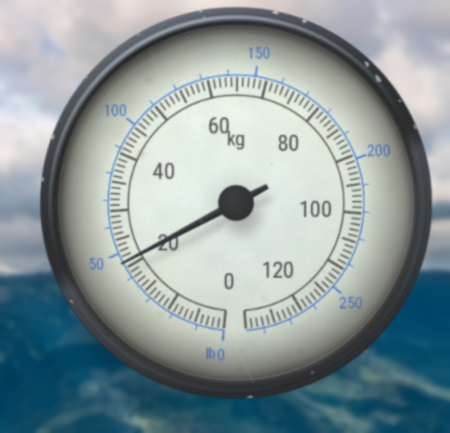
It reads 21 kg
